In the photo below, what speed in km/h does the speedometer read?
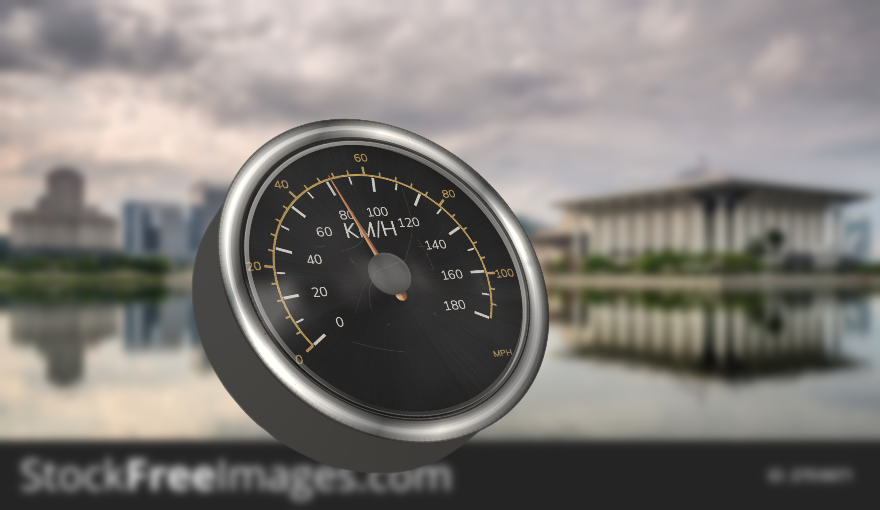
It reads 80 km/h
